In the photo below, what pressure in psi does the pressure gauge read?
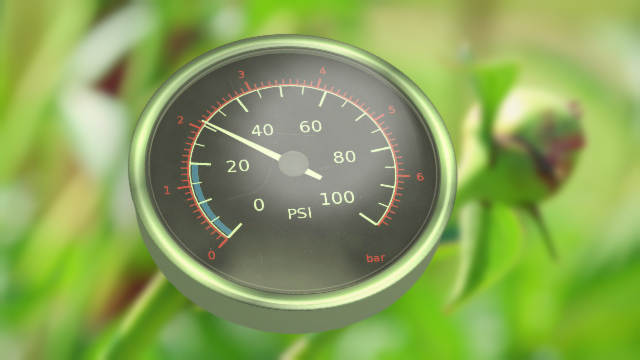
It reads 30 psi
